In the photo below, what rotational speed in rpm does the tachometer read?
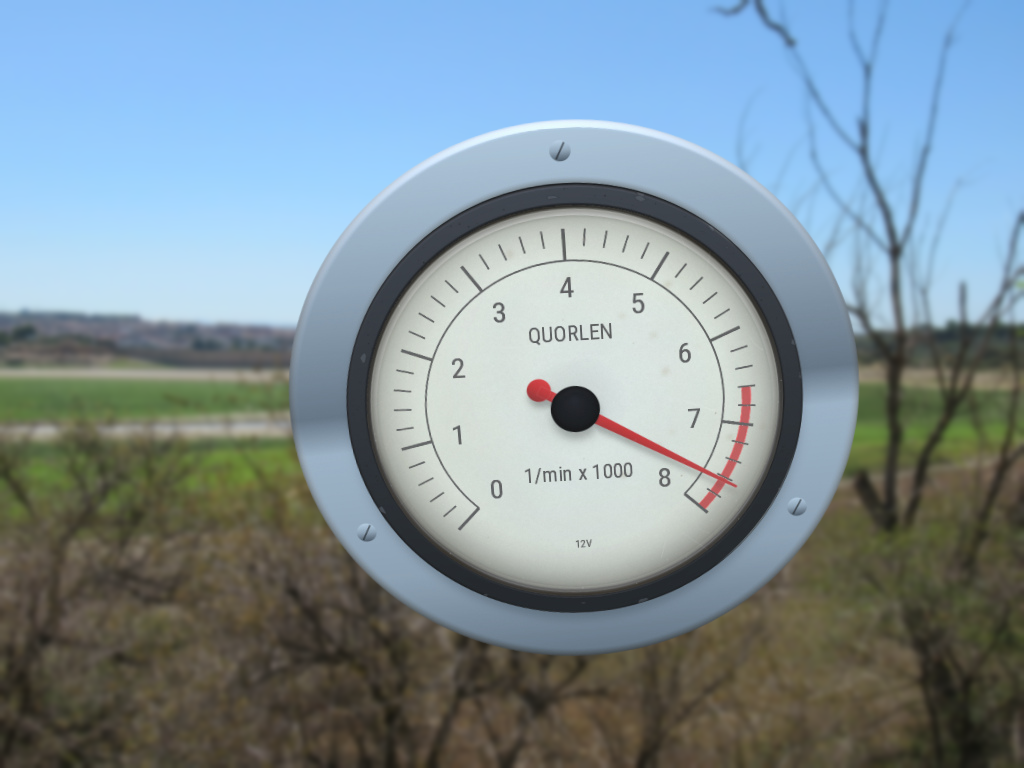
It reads 7600 rpm
